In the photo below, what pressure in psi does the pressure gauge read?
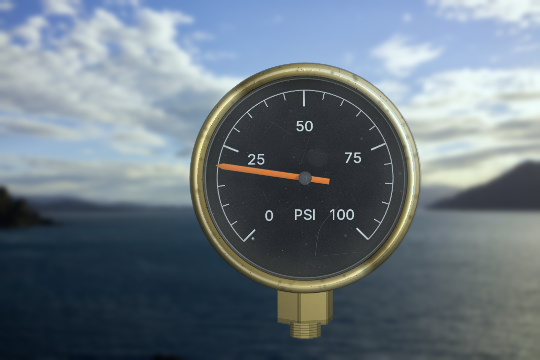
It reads 20 psi
